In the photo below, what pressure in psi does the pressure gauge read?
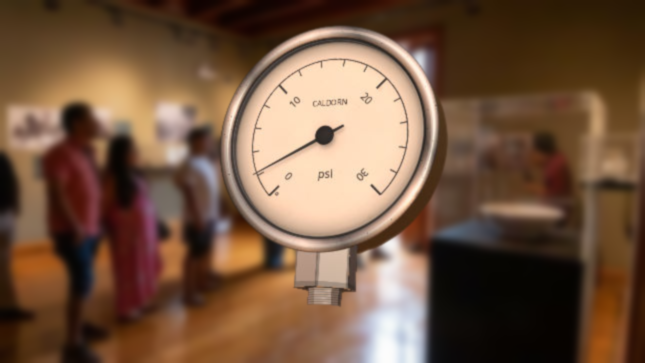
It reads 2 psi
